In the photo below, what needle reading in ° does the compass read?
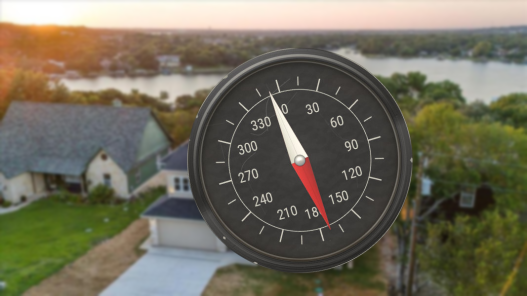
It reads 172.5 °
